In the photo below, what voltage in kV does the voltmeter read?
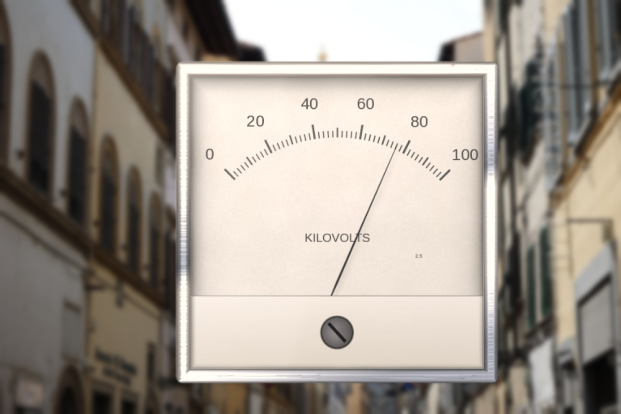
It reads 76 kV
